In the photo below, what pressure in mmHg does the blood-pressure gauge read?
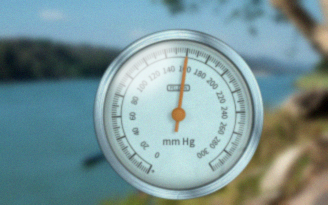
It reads 160 mmHg
